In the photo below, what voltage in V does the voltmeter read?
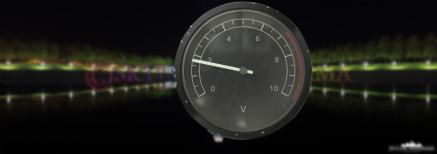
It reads 1.75 V
